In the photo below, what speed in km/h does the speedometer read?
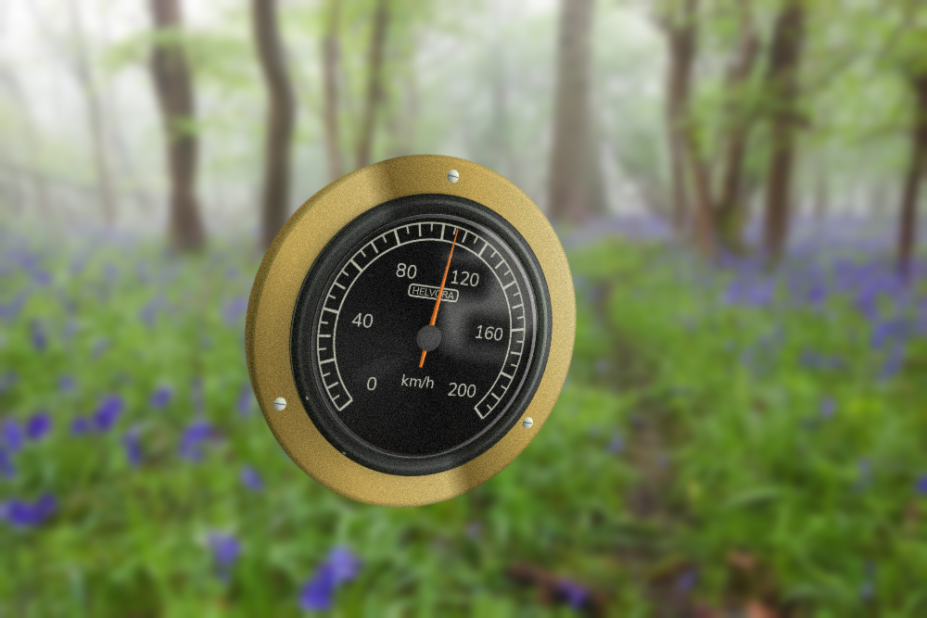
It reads 105 km/h
